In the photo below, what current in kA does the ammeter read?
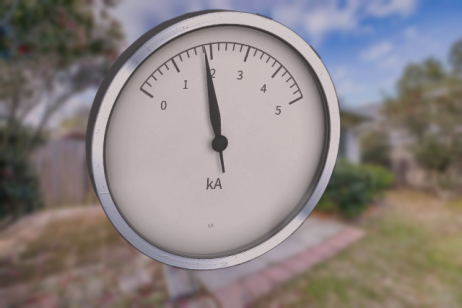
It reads 1.8 kA
